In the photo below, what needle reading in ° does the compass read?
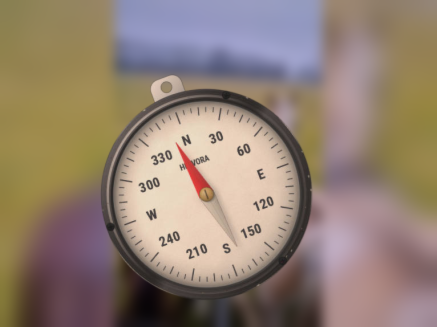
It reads 350 °
